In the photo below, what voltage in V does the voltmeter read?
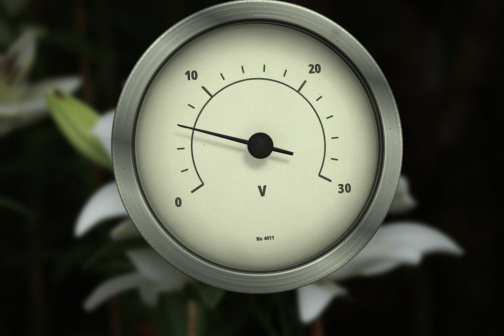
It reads 6 V
